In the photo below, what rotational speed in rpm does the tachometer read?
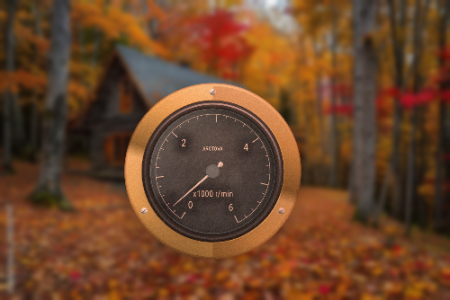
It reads 300 rpm
